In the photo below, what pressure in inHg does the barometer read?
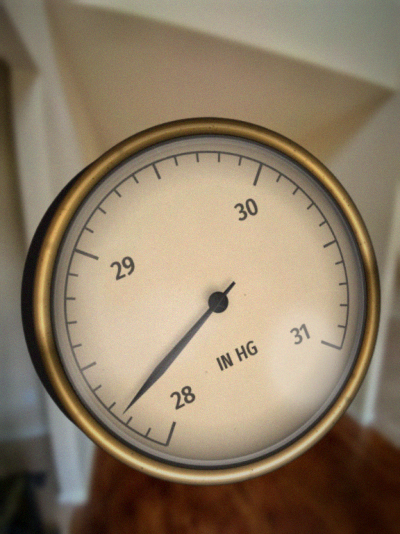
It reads 28.25 inHg
